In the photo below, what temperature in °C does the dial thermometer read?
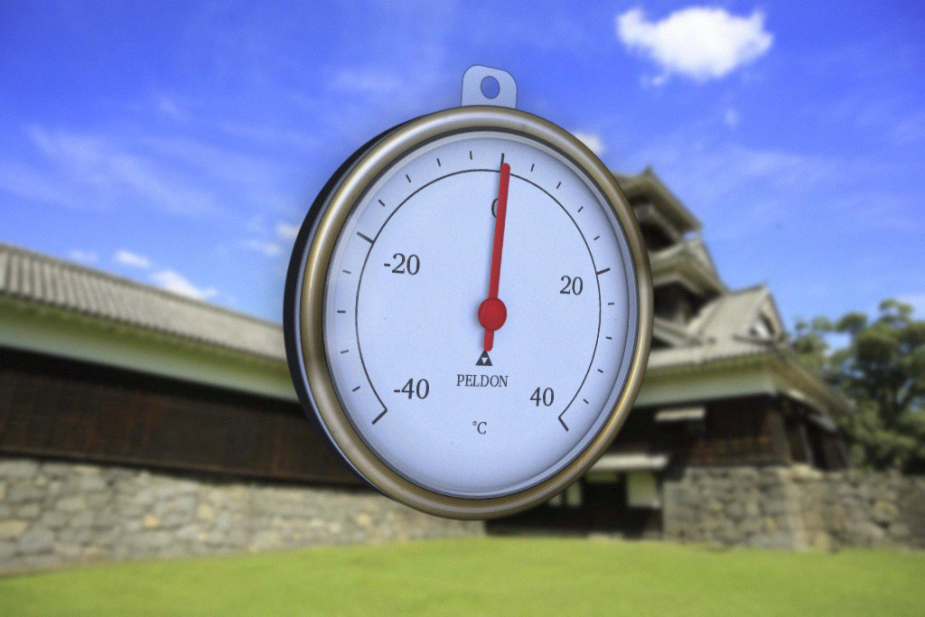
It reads 0 °C
